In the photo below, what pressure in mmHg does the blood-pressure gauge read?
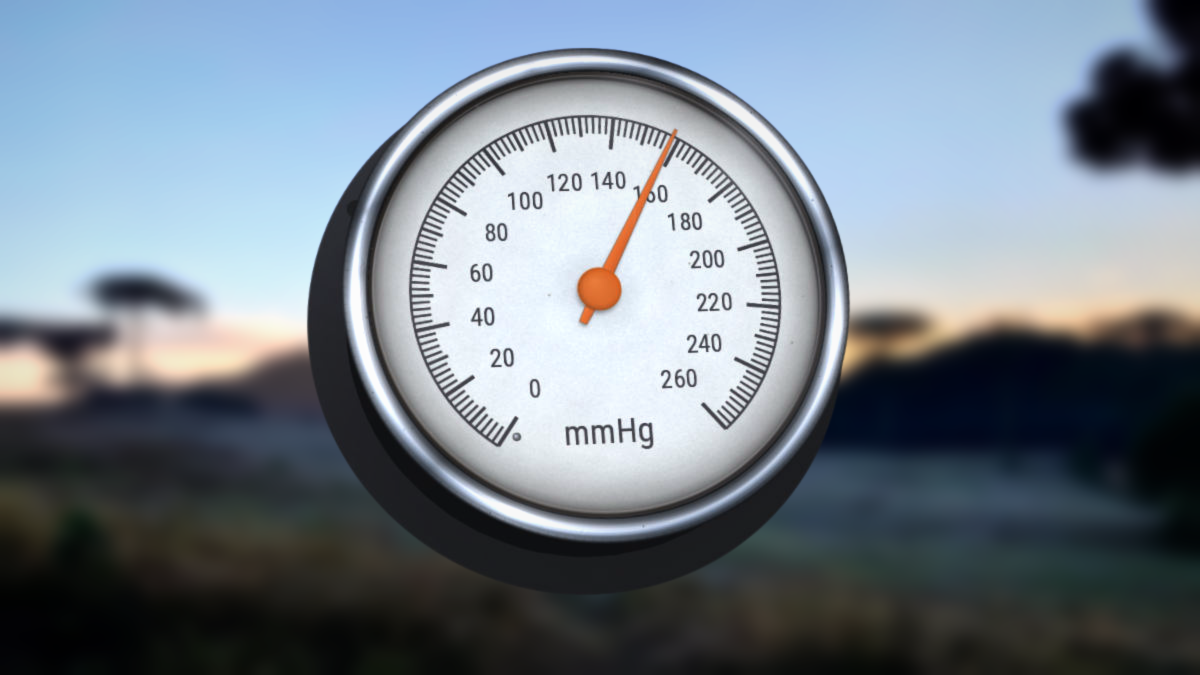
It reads 158 mmHg
